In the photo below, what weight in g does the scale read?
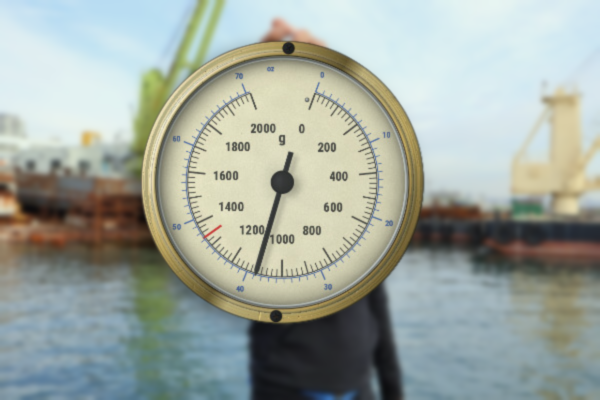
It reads 1100 g
